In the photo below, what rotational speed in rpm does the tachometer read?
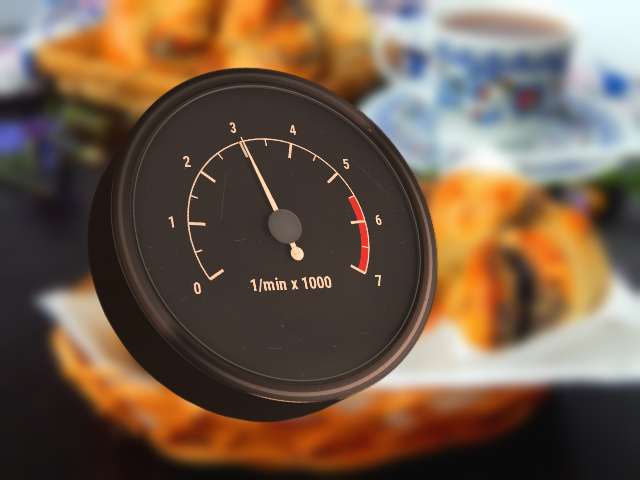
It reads 3000 rpm
